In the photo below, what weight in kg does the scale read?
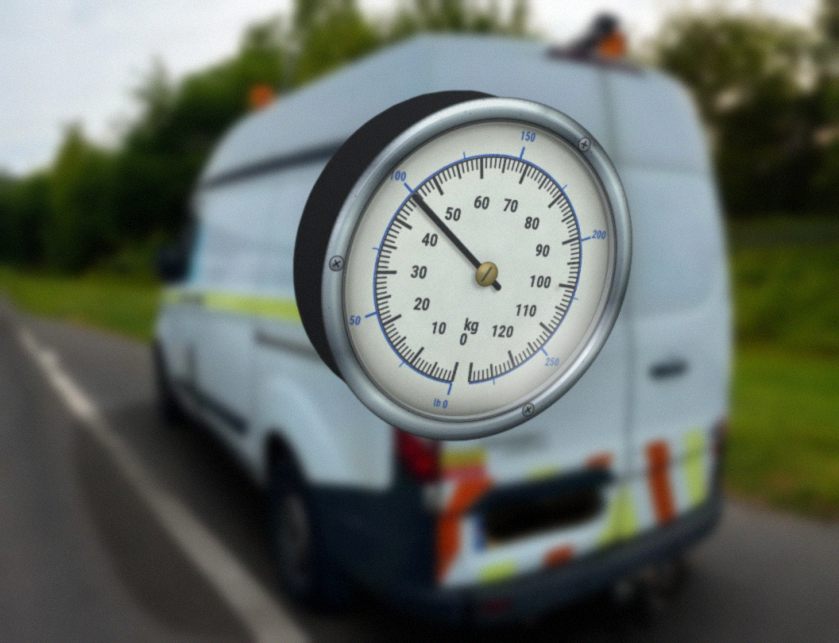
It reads 45 kg
